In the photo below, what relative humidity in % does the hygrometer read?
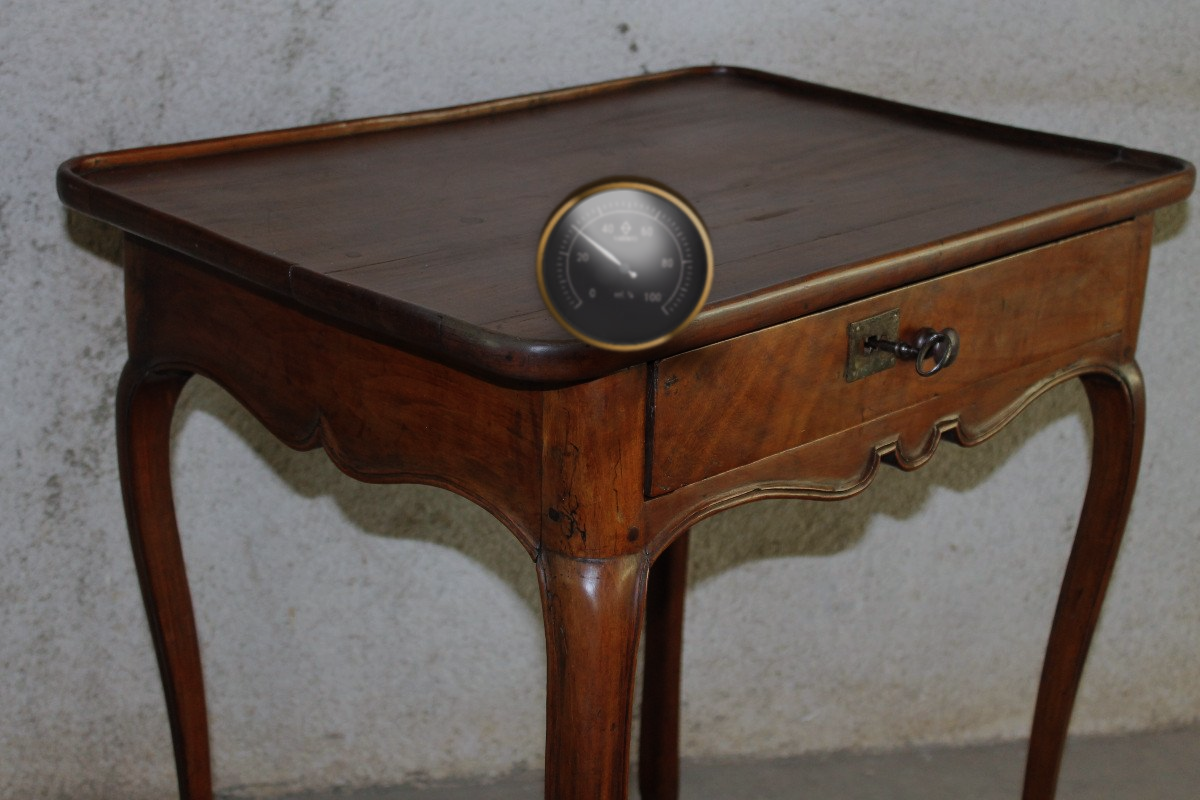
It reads 30 %
